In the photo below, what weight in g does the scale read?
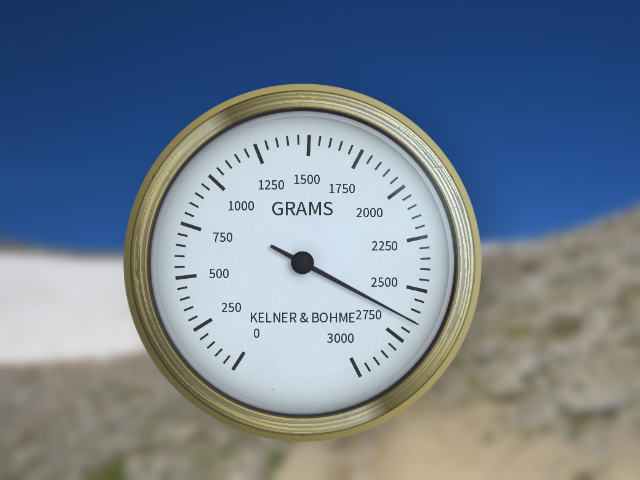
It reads 2650 g
